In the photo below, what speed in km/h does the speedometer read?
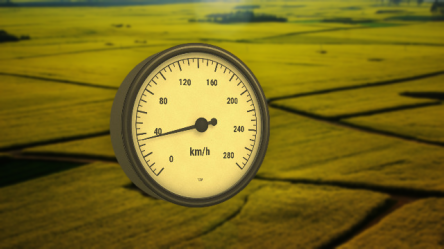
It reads 35 km/h
